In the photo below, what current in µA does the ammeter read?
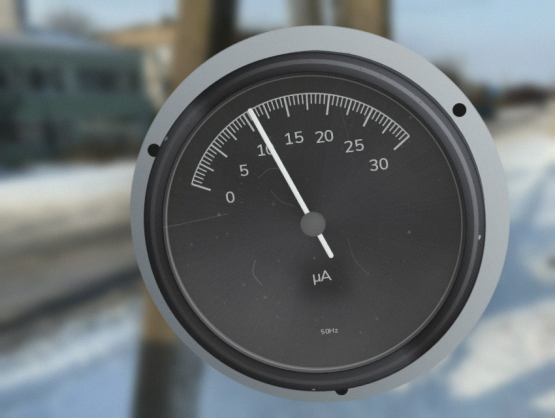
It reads 11 µA
